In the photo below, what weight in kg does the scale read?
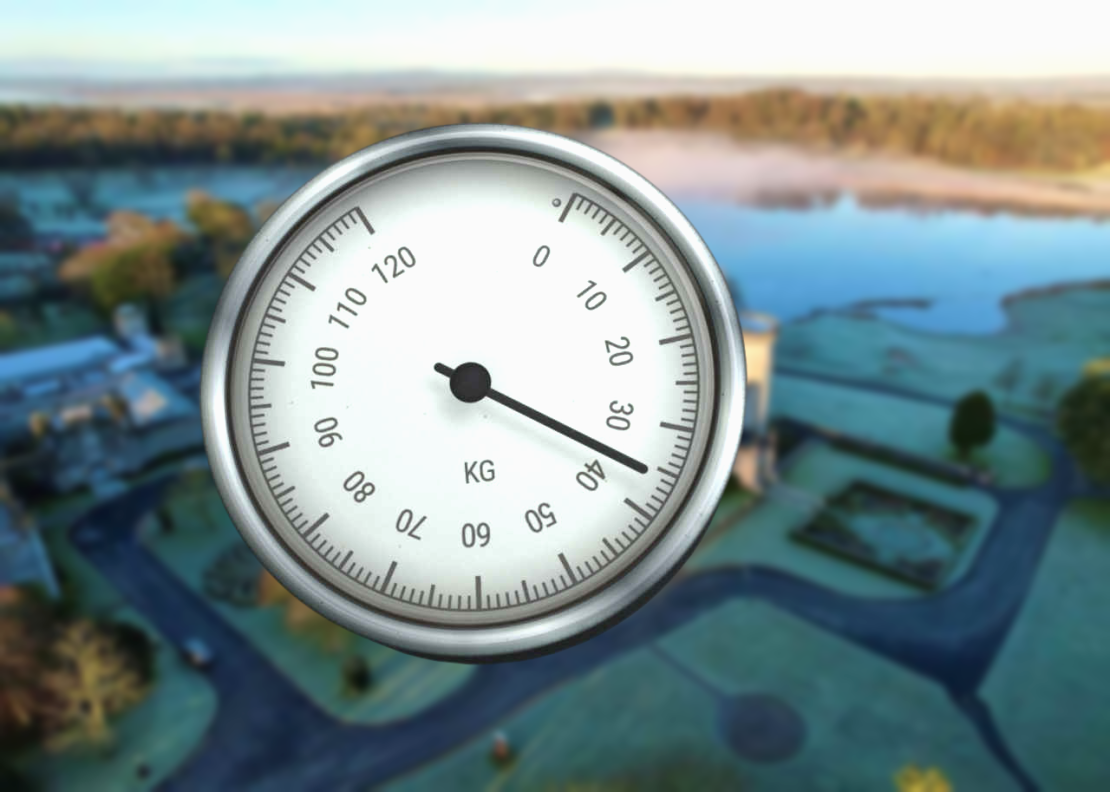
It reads 36 kg
